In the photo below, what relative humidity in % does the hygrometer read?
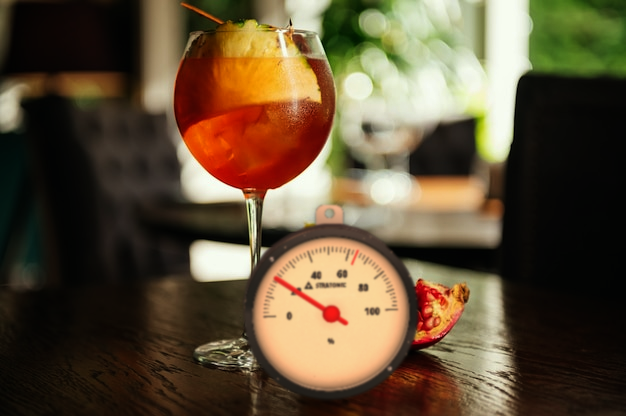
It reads 20 %
